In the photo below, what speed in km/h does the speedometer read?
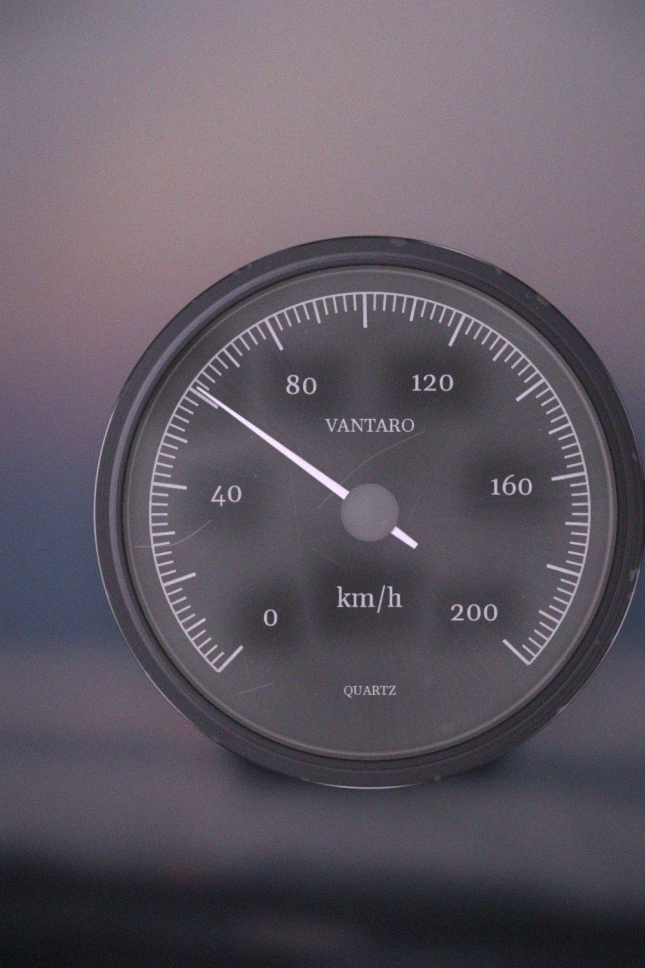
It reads 61 km/h
